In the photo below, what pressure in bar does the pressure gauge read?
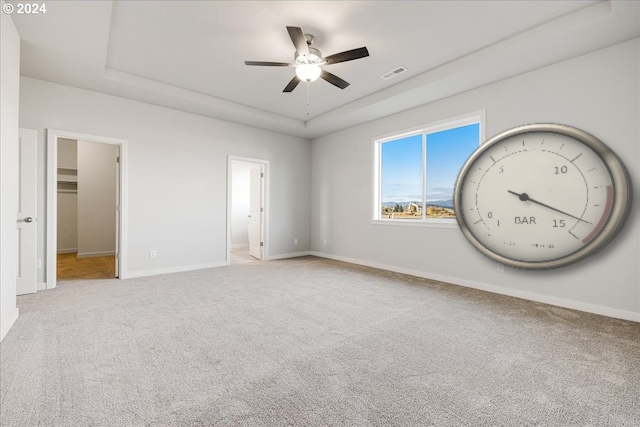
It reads 14 bar
